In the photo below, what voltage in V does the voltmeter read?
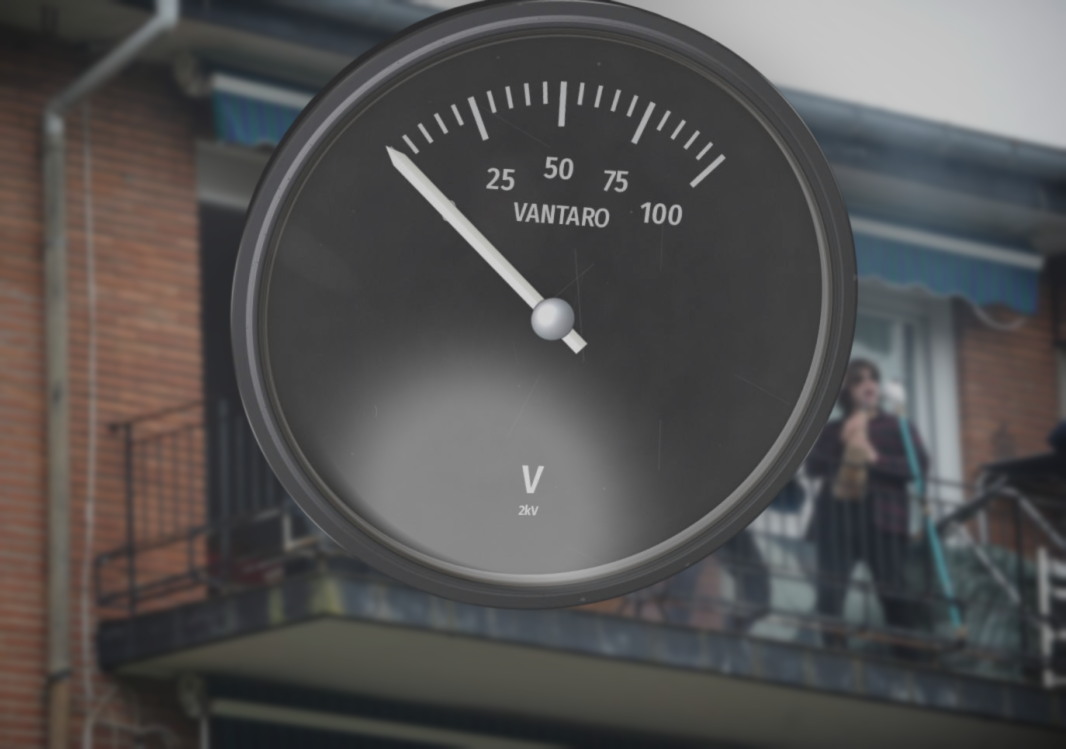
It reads 0 V
